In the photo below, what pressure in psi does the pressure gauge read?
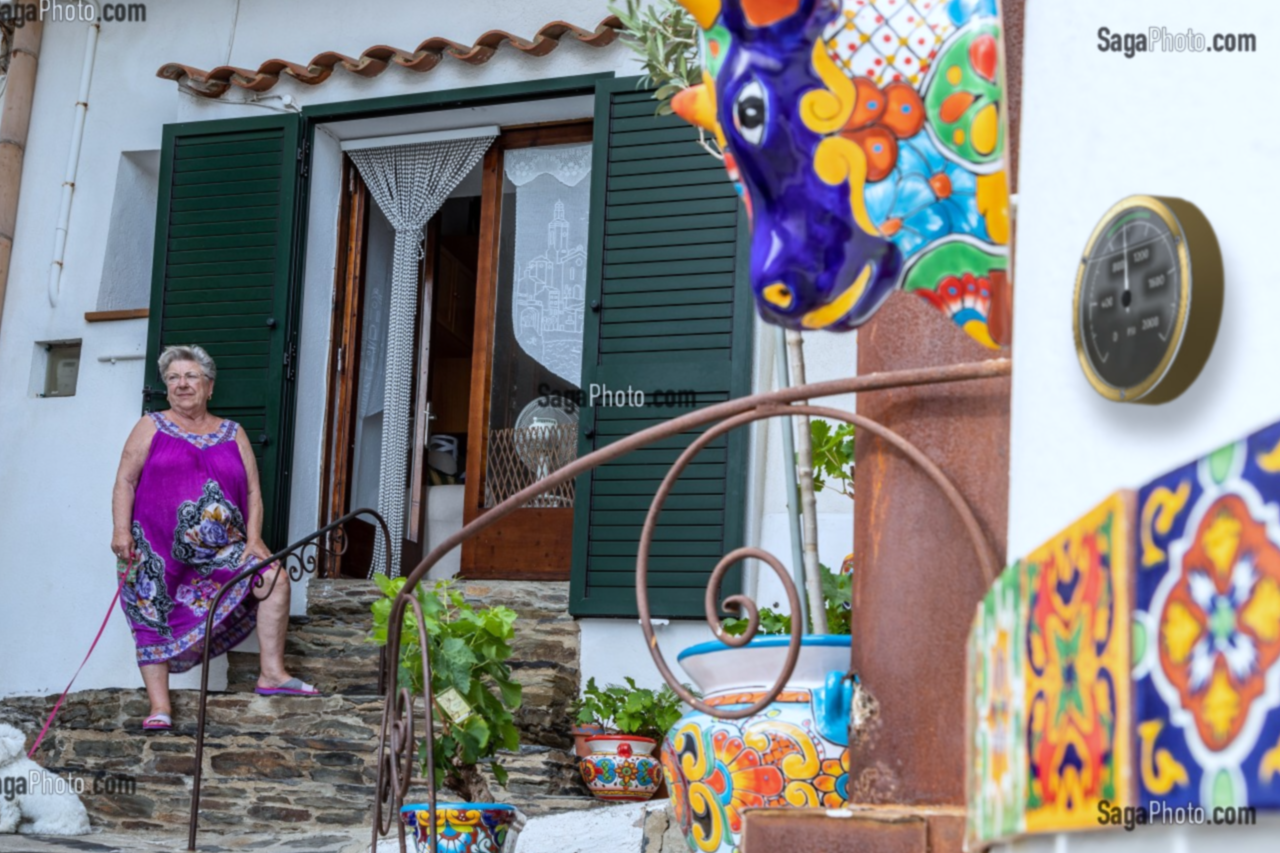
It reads 1000 psi
